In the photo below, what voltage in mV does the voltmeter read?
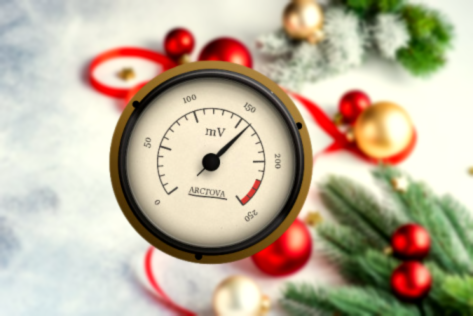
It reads 160 mV
